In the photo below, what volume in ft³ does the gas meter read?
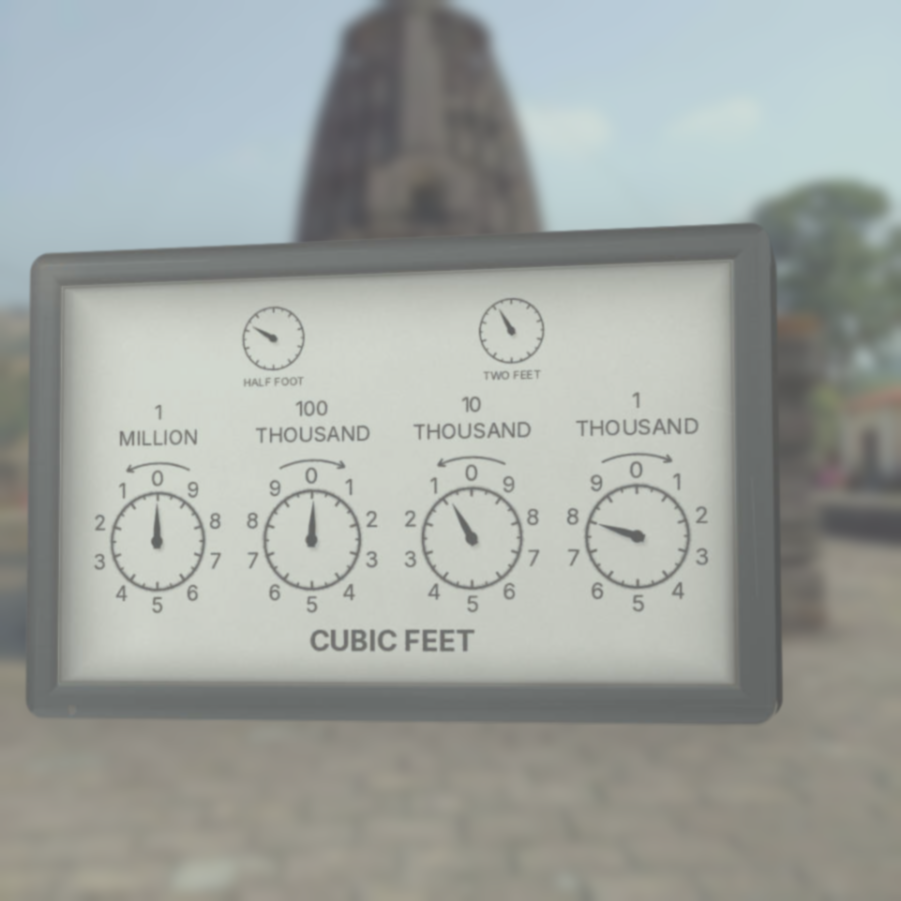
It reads 800 ft³
